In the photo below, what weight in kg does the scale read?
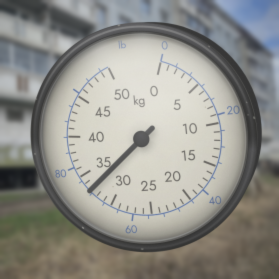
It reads 33 kg
